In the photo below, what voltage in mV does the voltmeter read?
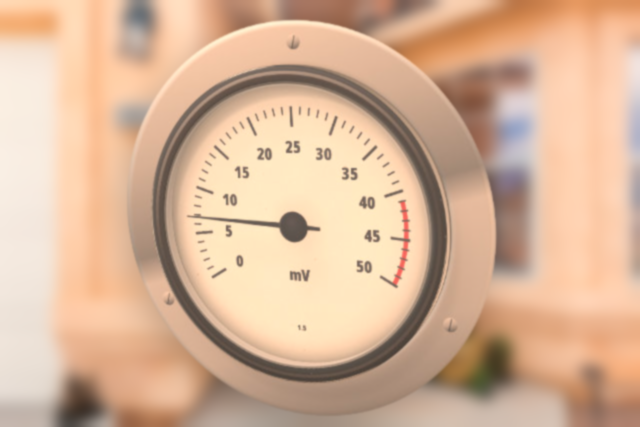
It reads 7 mV
